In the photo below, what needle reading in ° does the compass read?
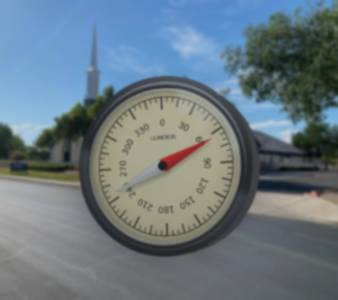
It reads 65 °
